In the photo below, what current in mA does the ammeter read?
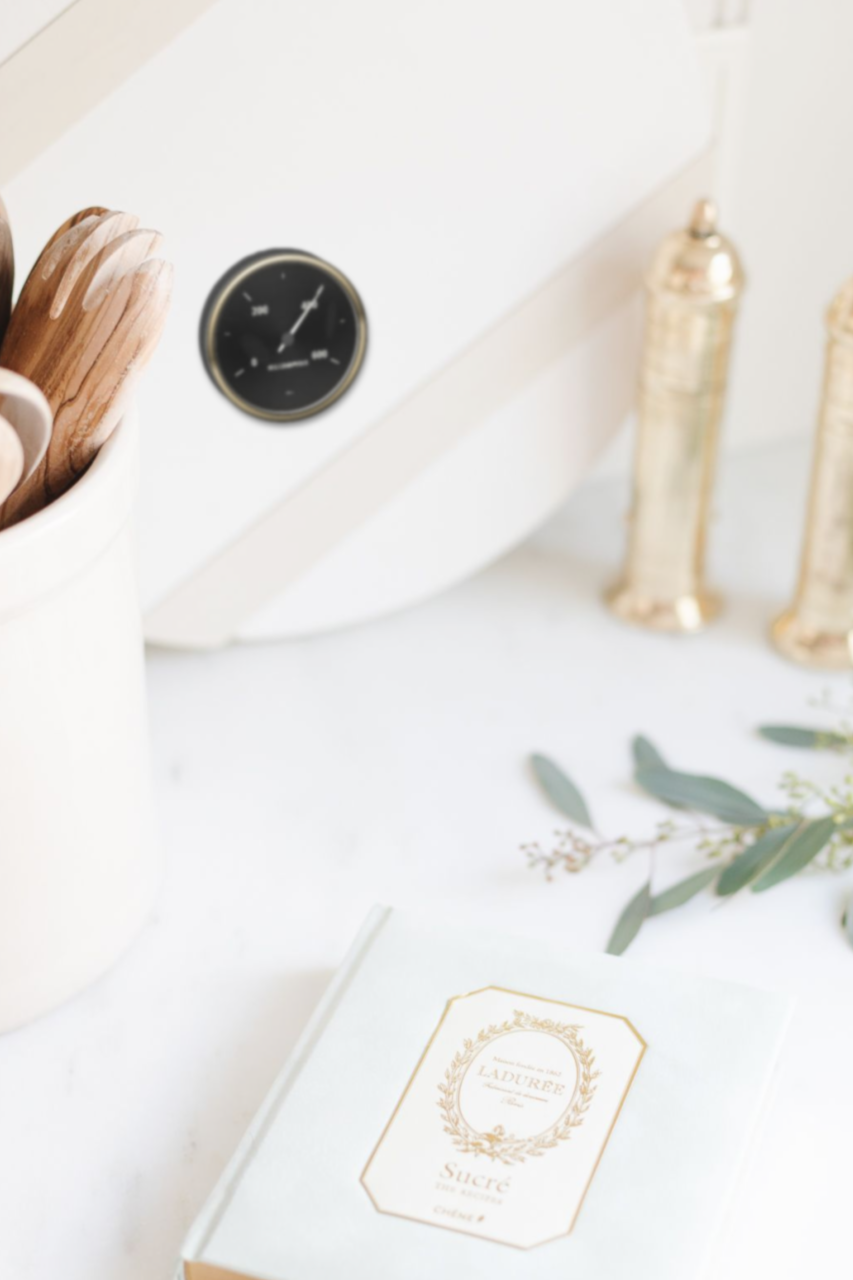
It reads 400 mA
